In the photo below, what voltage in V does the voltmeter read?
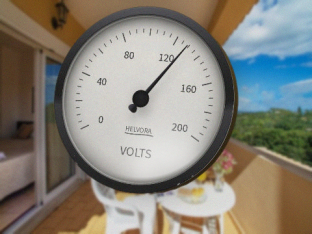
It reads 130 V
